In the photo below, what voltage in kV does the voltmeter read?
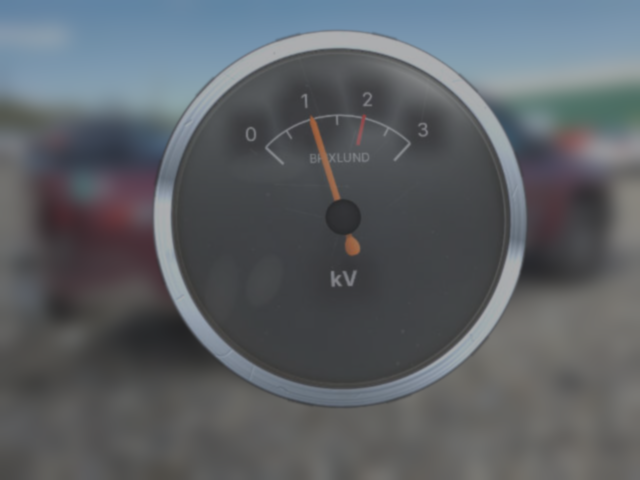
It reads 1 kV
